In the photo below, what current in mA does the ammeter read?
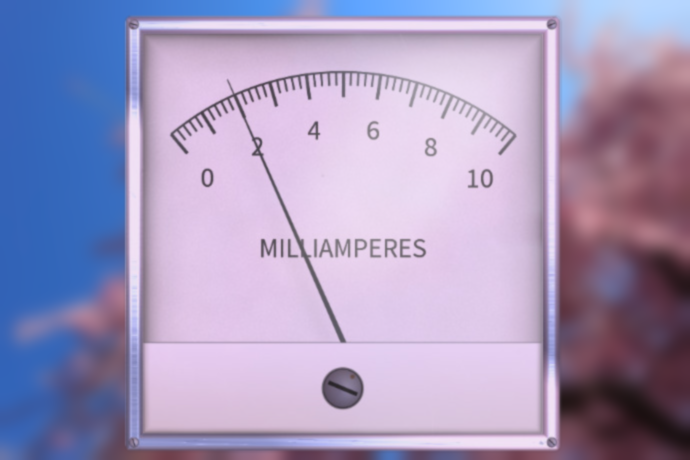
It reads 2 mA
